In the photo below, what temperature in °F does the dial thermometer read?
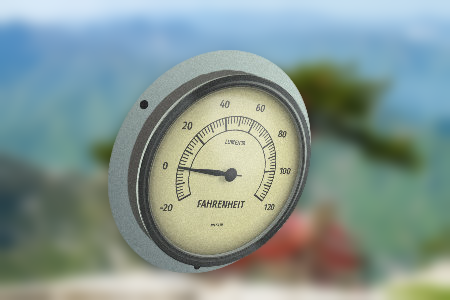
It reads 0 °F
